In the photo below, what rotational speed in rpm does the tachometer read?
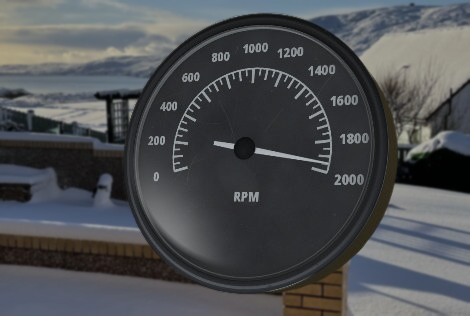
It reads 1950 rpm
